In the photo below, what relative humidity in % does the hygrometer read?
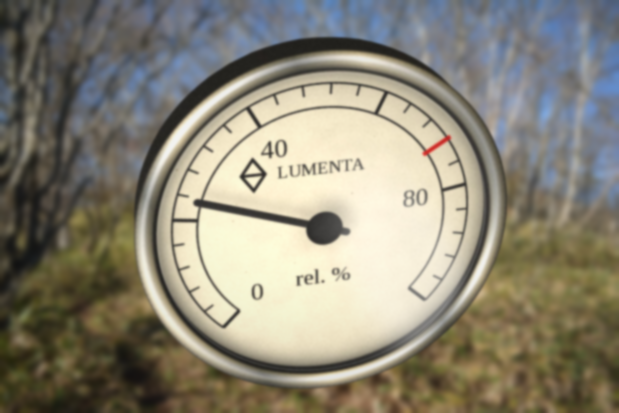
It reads 24 %
